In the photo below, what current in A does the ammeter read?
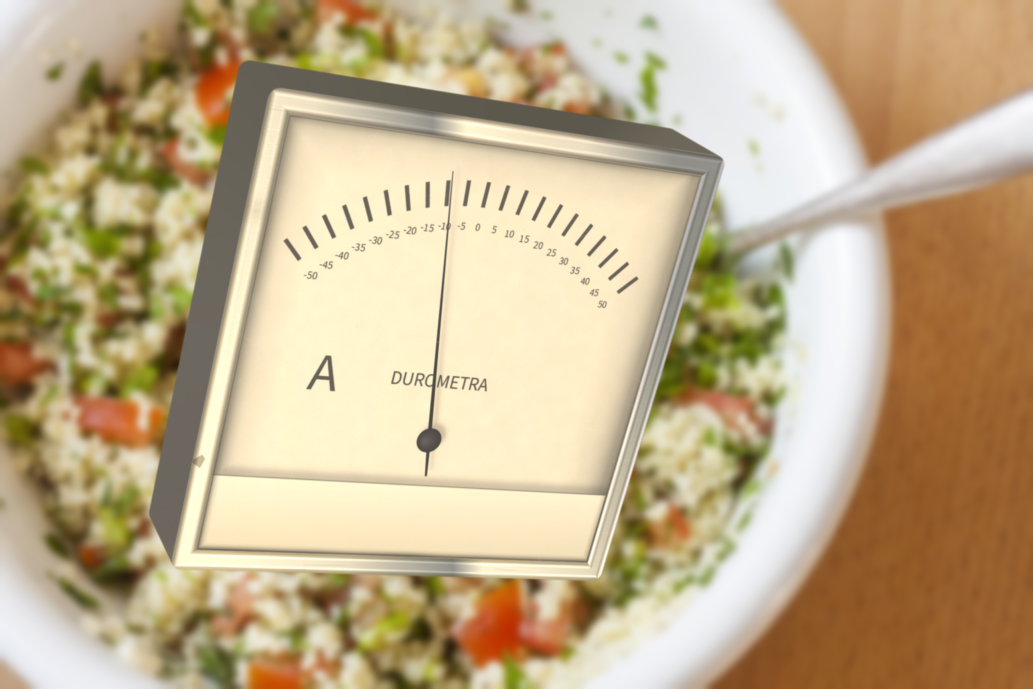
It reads -10 A
